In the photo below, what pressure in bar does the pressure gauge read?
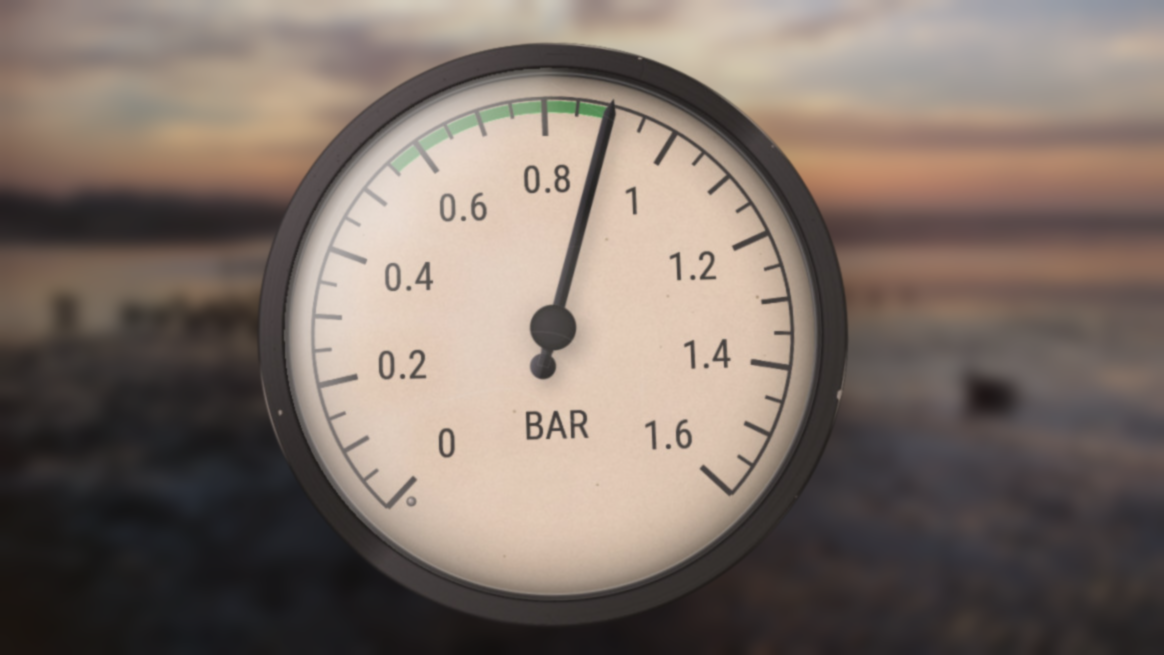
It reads 0.9 bar
